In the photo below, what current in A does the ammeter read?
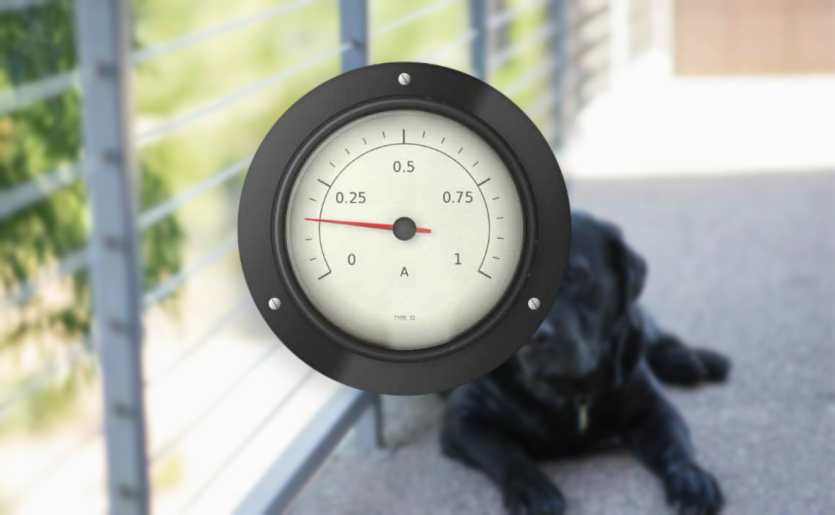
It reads 0.15 A
